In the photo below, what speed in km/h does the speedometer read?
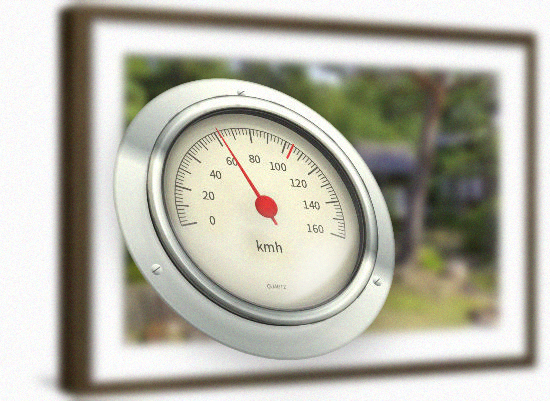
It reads 60 km/h
